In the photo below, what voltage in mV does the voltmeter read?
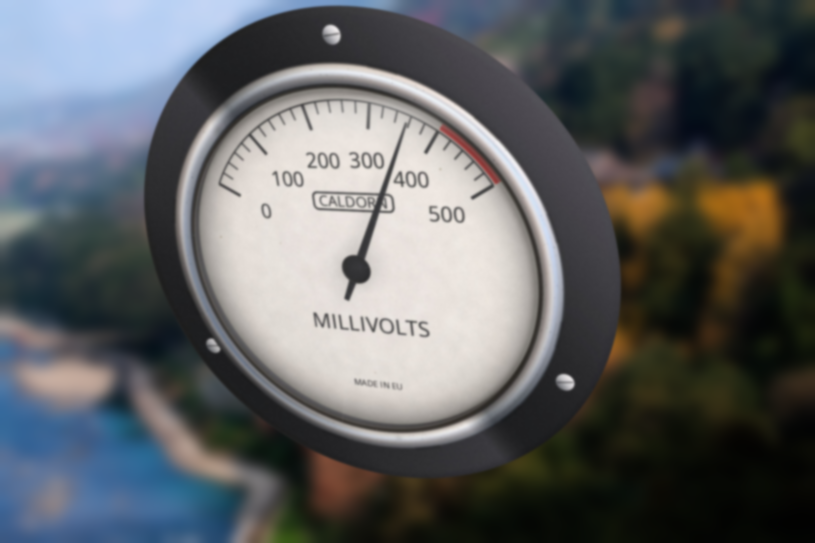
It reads 360 mV
